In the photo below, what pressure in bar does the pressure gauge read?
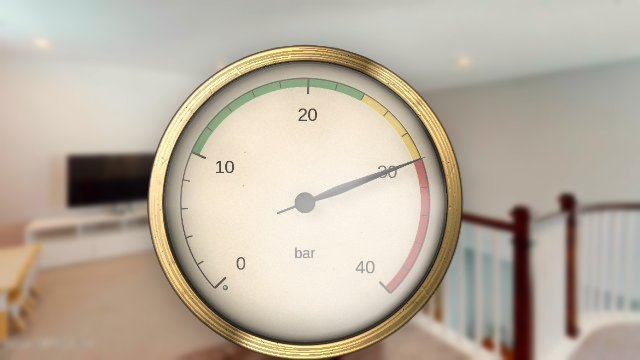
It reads 30 bar
